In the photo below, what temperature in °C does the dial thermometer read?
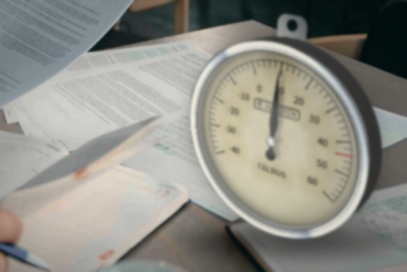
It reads 10 °C
